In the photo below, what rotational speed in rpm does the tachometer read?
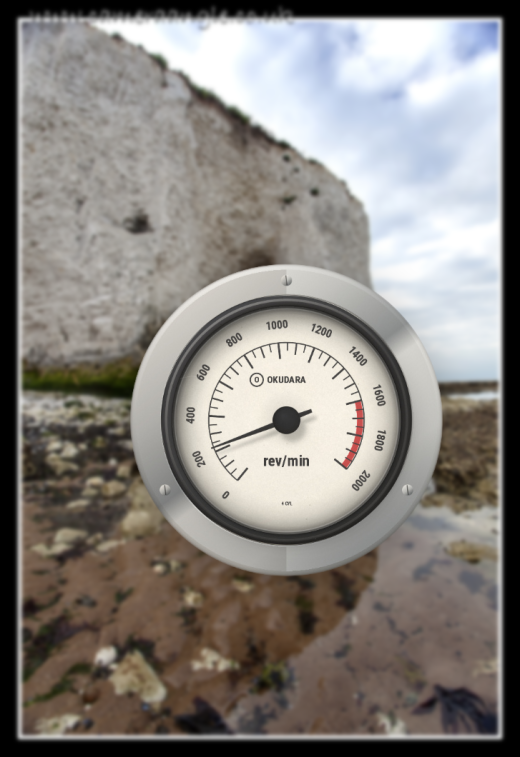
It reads 225 rpm
